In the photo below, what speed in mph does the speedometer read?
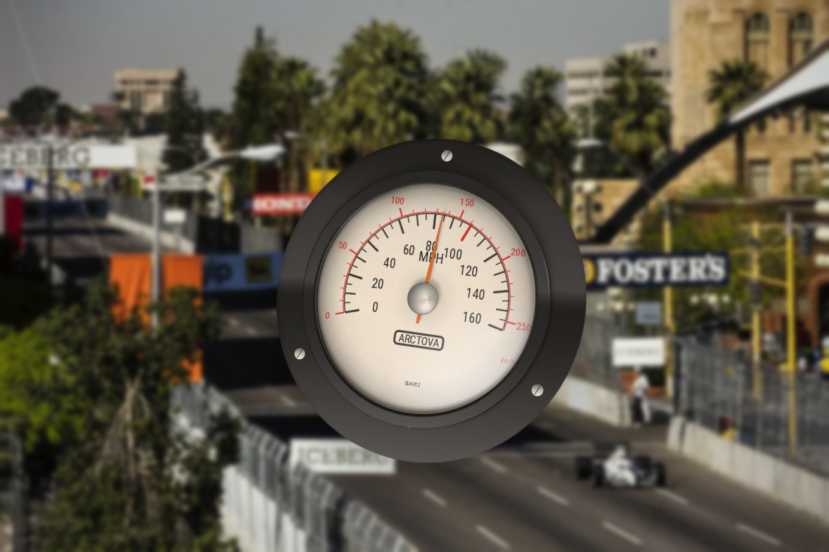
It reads 85 mph
